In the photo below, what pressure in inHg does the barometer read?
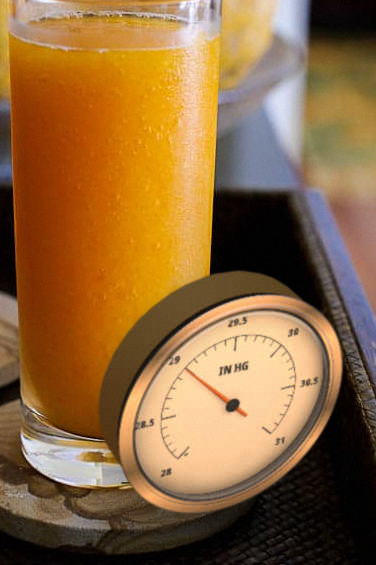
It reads 29 inHg
